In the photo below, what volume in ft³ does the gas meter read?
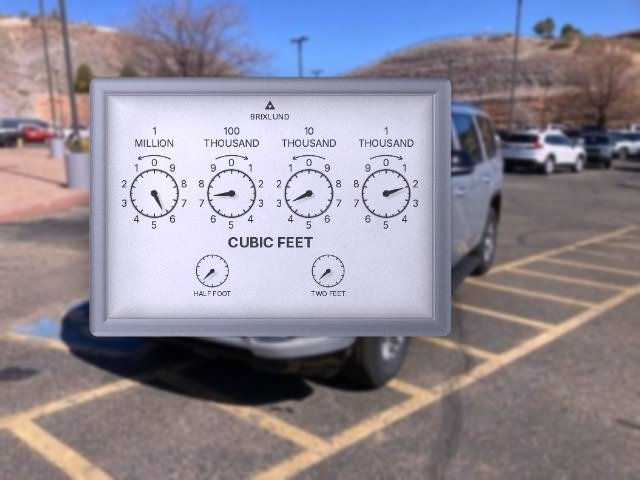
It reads 573200 ft³
